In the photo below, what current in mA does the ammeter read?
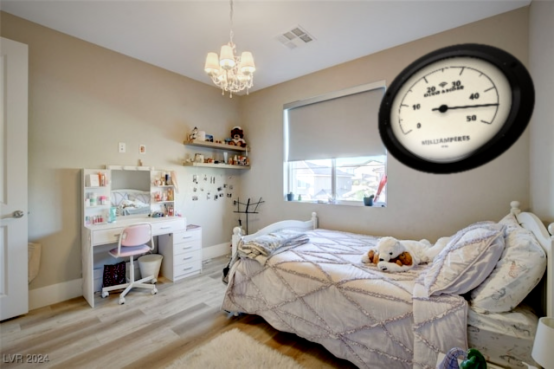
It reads 45 mA
